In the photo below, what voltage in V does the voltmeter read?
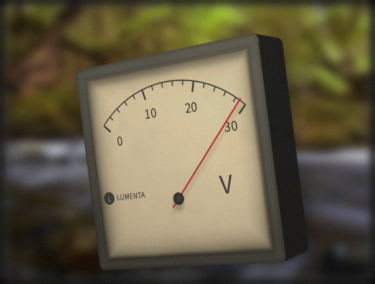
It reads 29 V
